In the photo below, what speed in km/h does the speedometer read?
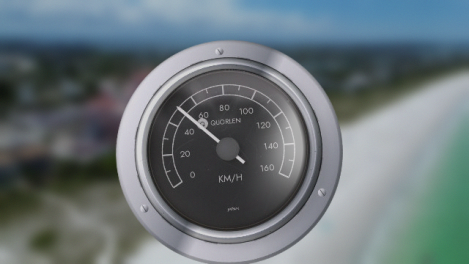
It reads 50 km/h
